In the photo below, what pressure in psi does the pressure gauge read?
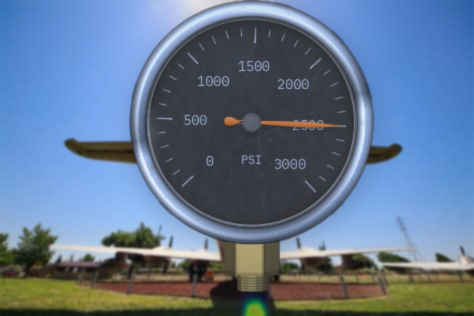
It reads 2500 psi
